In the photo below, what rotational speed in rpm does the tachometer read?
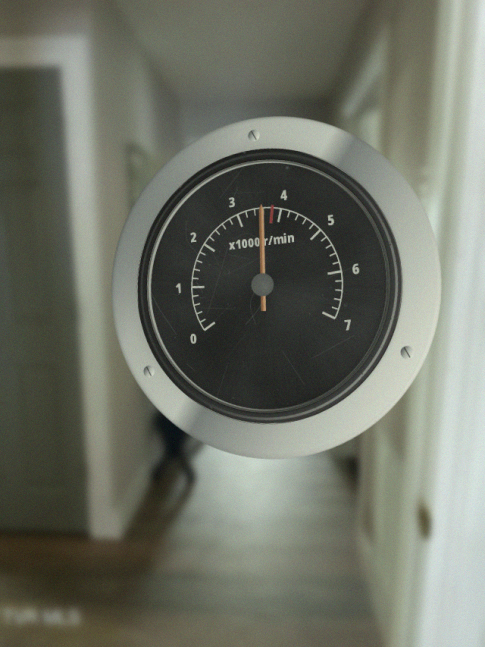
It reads 3600 rpm
